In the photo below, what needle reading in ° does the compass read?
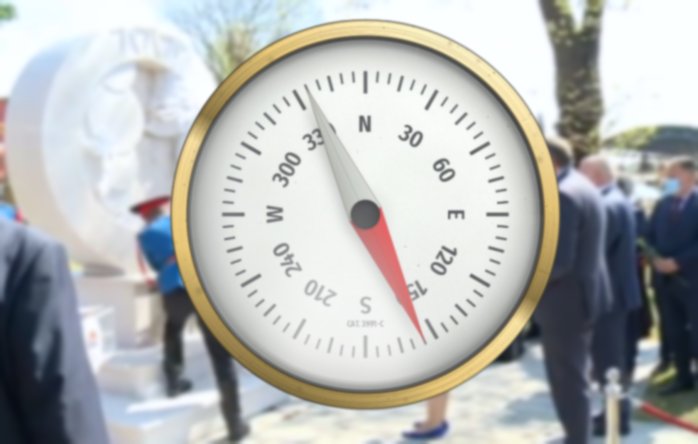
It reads 155 °
